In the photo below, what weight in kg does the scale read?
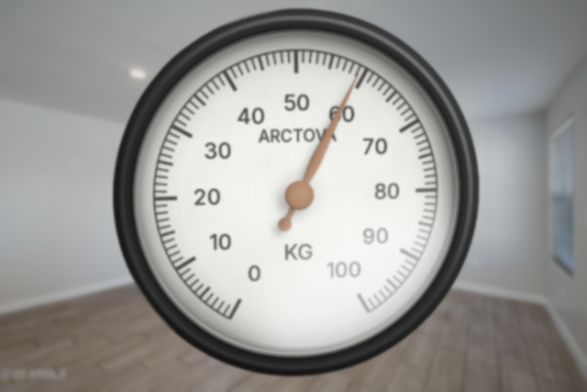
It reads 59 kg
